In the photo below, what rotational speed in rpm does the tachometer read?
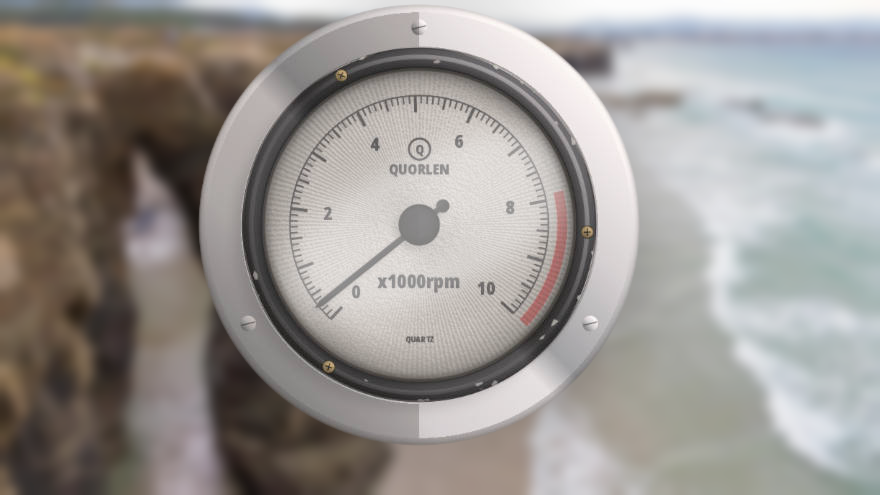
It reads 300 rpm
